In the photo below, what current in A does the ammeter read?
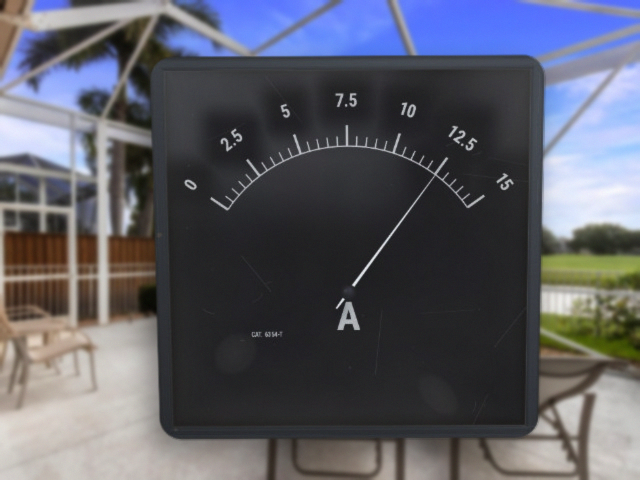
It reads 12.5 A
